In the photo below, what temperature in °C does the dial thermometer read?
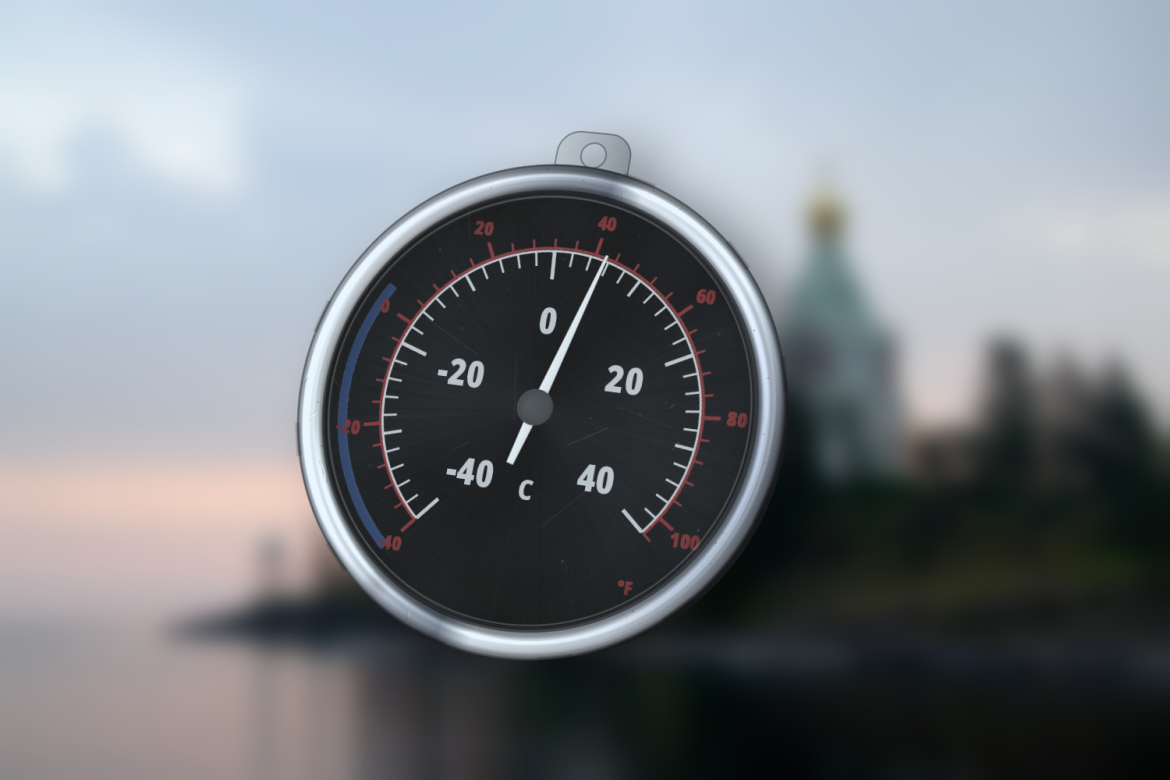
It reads 6 °C
